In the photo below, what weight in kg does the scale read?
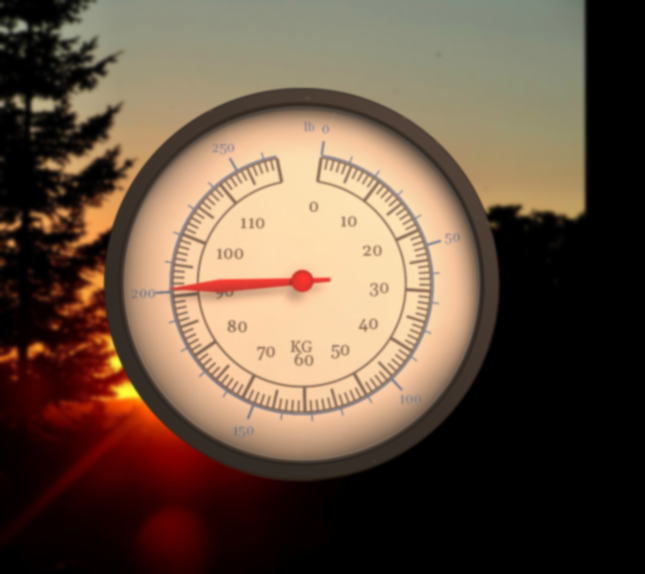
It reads 91 kg
